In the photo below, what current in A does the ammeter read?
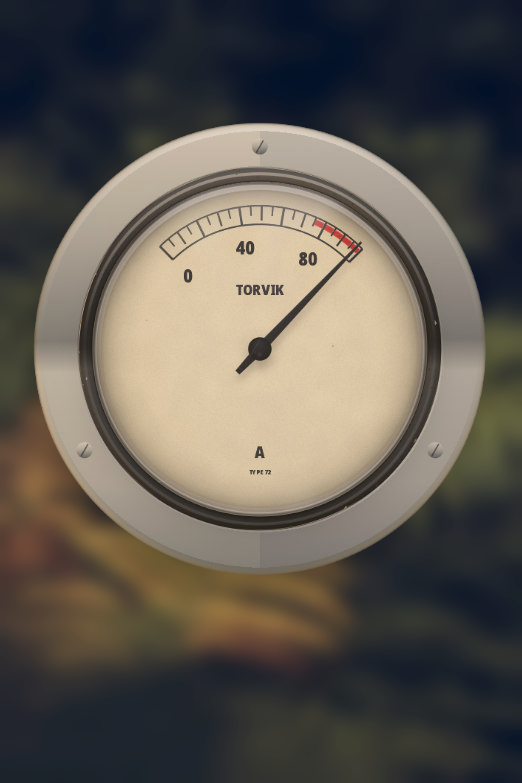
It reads 97.5 A
